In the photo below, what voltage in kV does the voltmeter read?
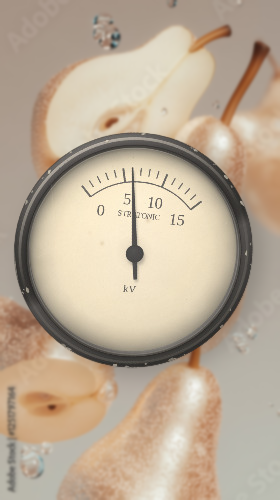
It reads 6 kV
